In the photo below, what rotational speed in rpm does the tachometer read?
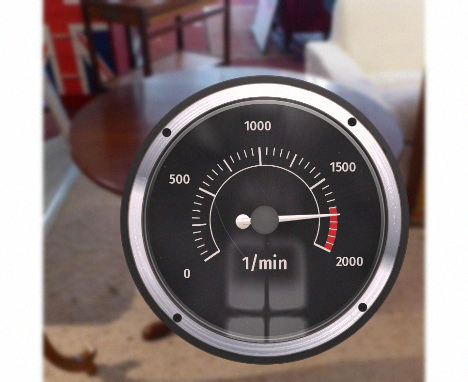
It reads 1750 rpm
